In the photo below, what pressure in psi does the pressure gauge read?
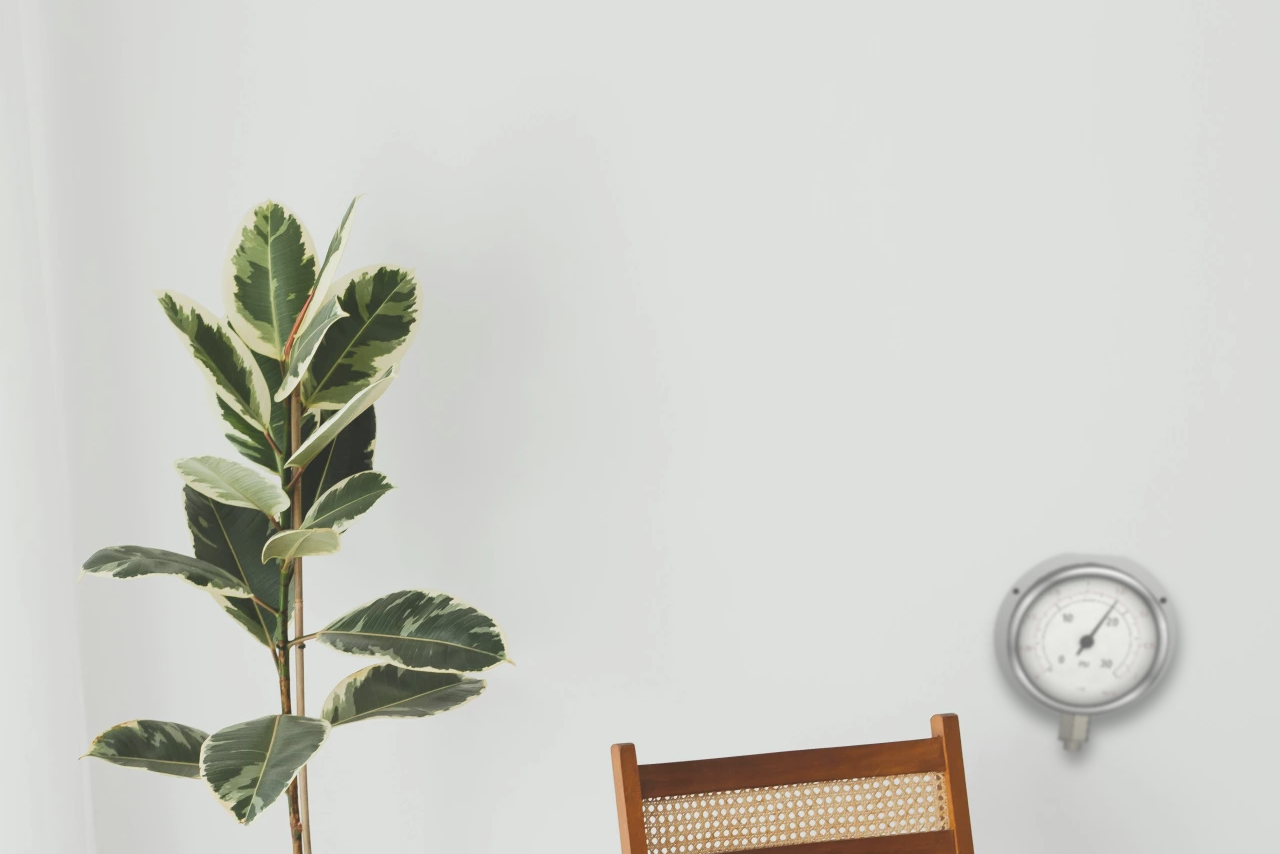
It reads 18 psi
